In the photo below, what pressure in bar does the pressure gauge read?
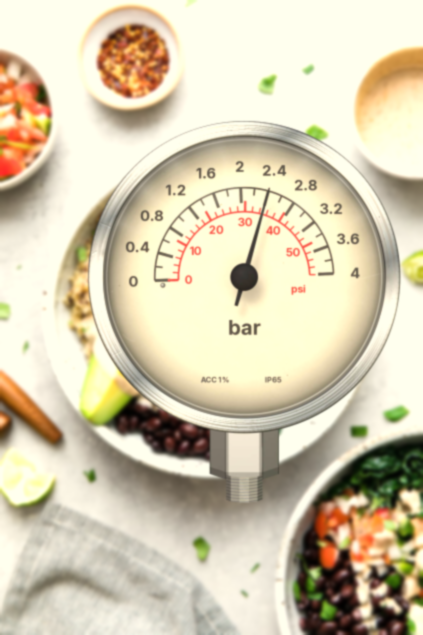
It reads 2.4 bar
